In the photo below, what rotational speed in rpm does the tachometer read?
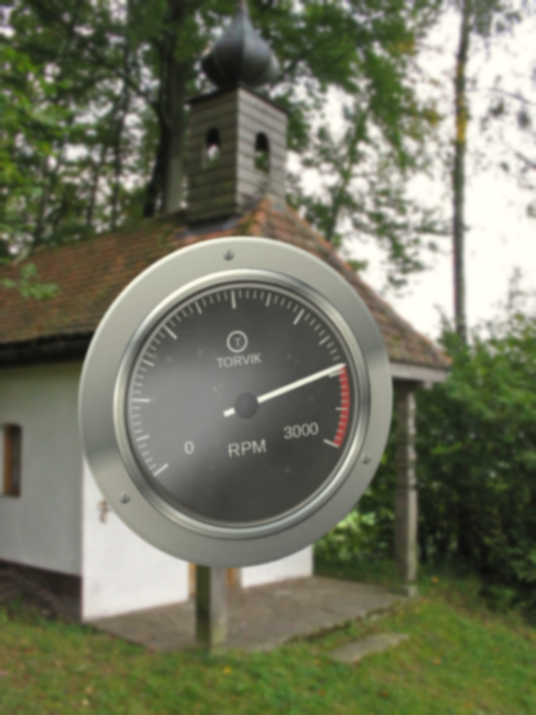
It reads 2450 rpm
